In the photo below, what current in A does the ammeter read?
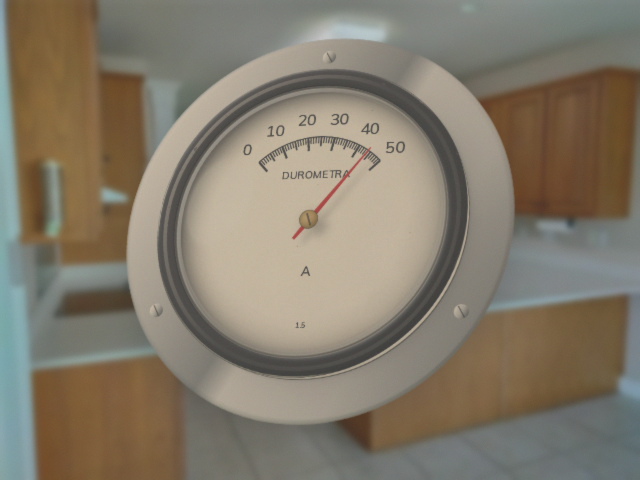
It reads 45 A
